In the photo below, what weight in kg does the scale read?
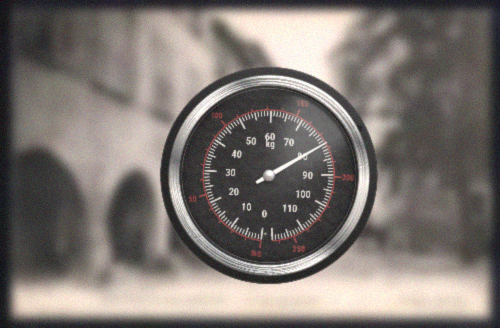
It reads 80 kg
